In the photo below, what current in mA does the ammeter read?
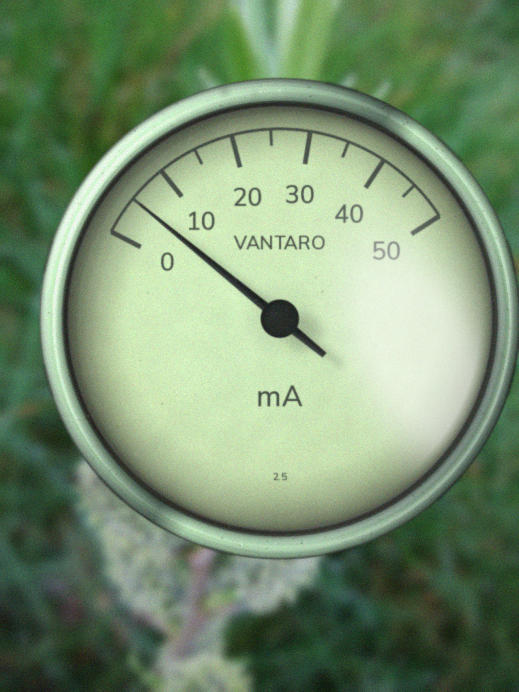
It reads 5 mA
